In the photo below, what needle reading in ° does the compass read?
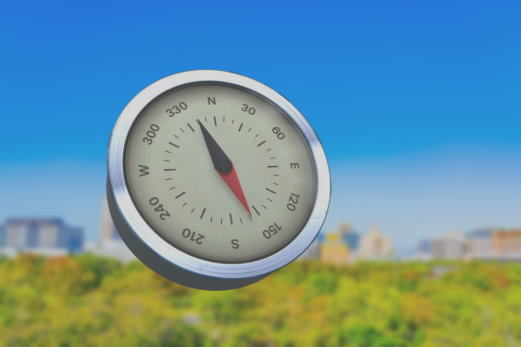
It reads 160 °
